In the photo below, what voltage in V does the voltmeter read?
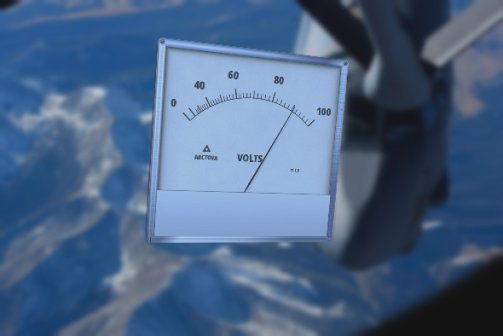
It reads 90 V
